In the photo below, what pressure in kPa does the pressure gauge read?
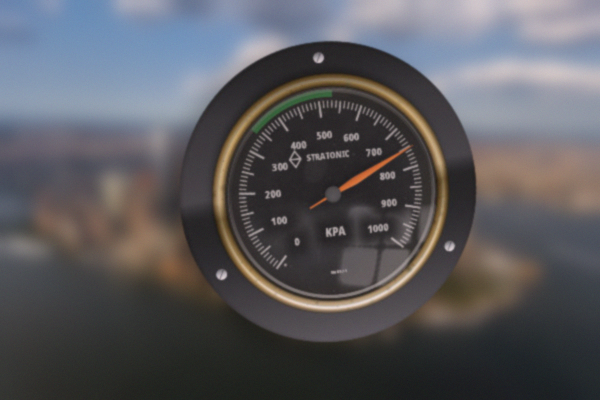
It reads 750 kPa
